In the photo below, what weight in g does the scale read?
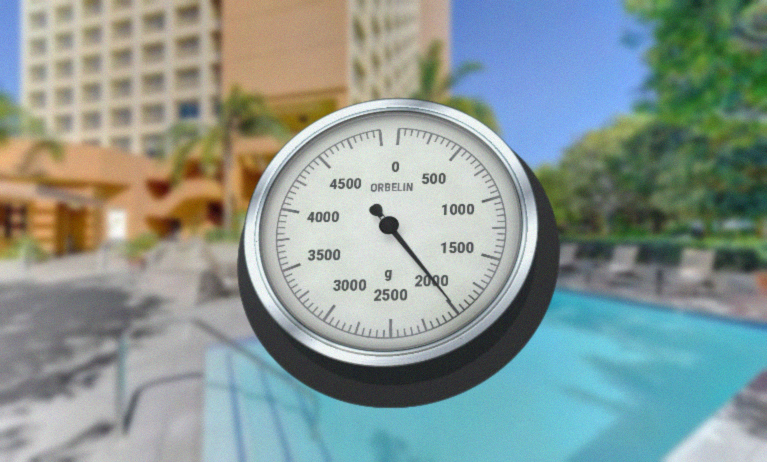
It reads 2000 g
